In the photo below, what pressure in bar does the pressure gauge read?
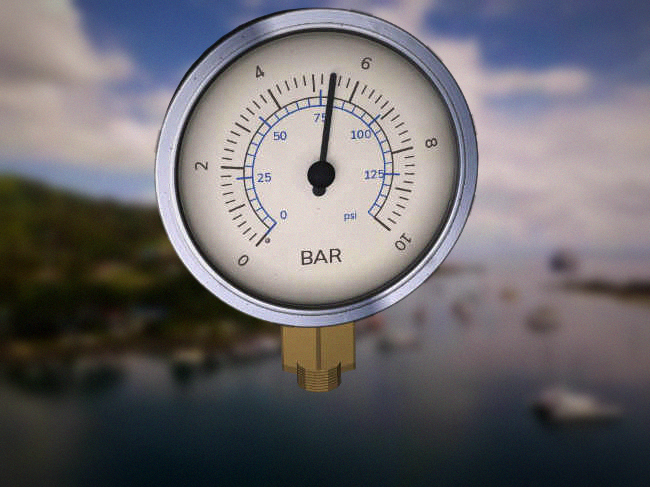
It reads 5.4 bar
